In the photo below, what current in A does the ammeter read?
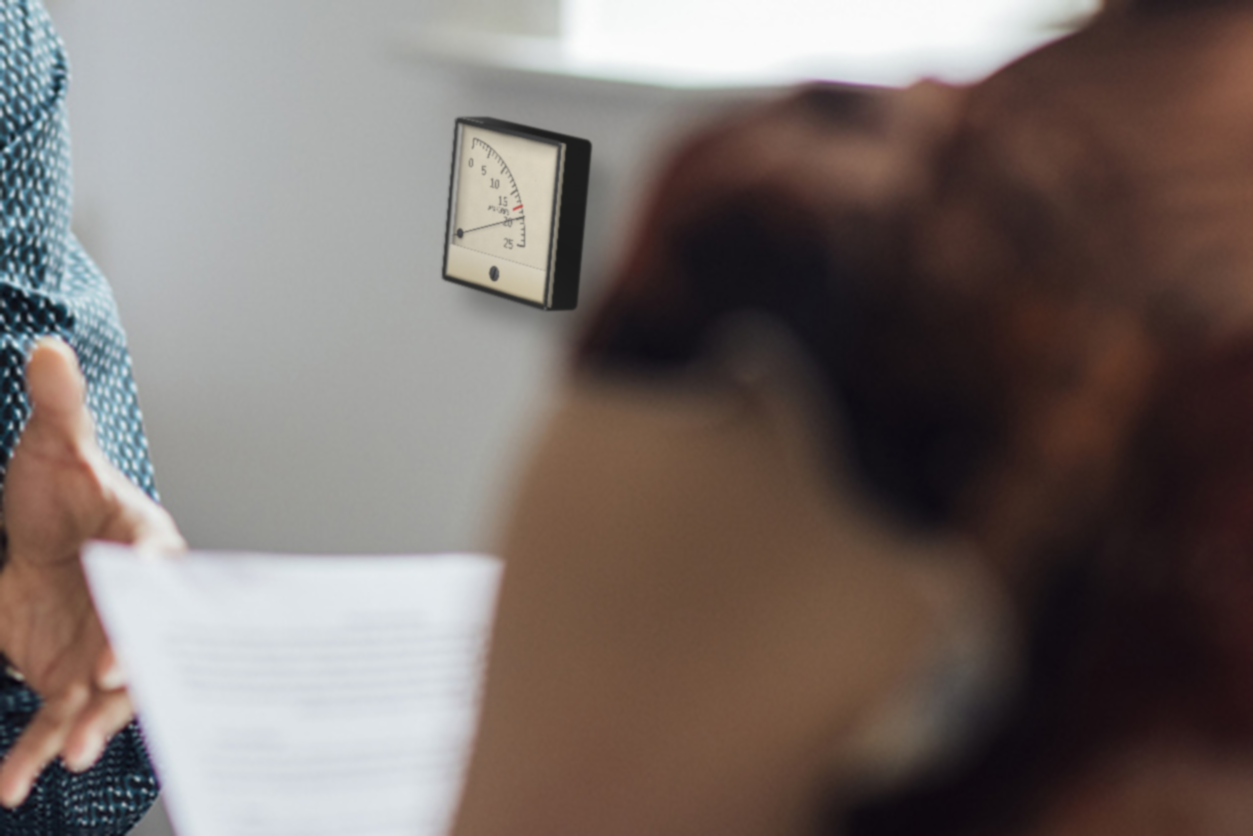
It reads 20 A
